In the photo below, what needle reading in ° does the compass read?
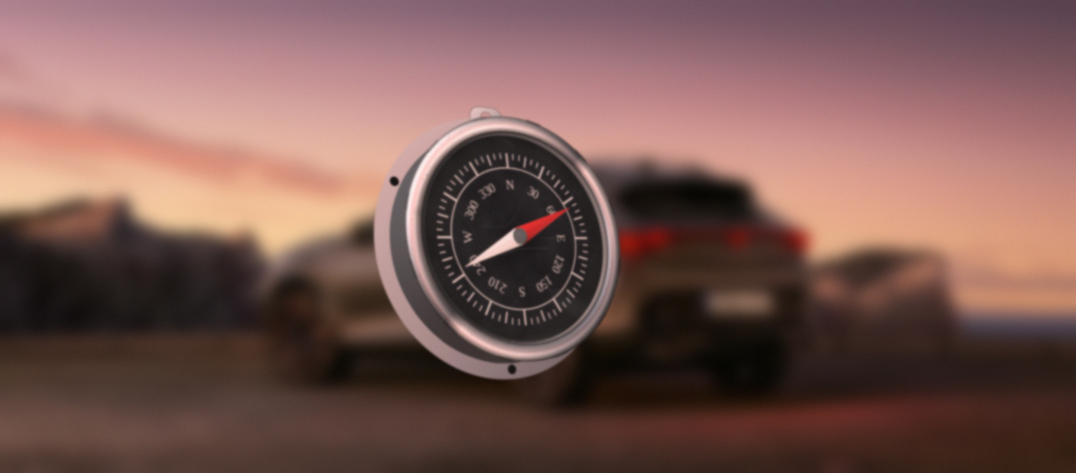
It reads 65 °
